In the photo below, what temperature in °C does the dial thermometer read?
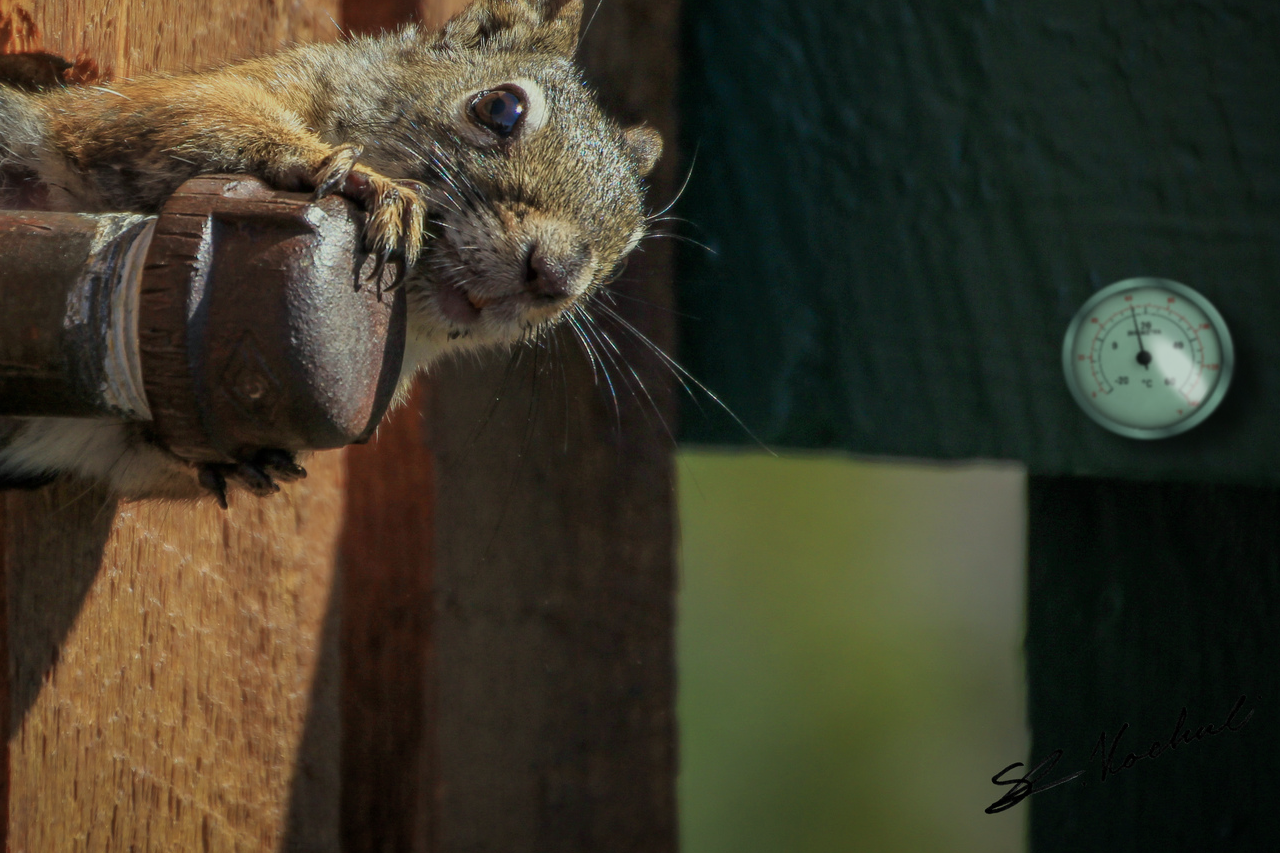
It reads 16 °C
